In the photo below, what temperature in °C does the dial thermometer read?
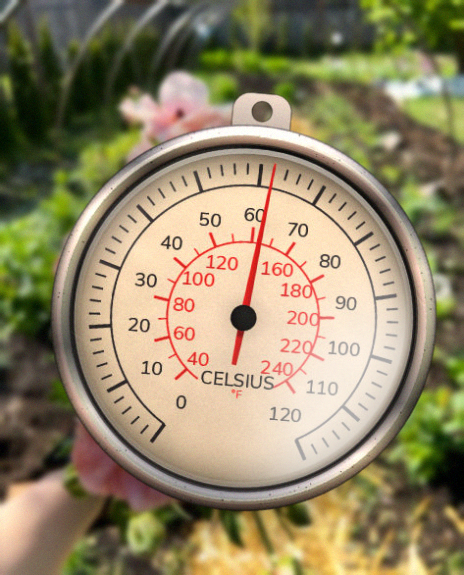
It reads 62 °C
